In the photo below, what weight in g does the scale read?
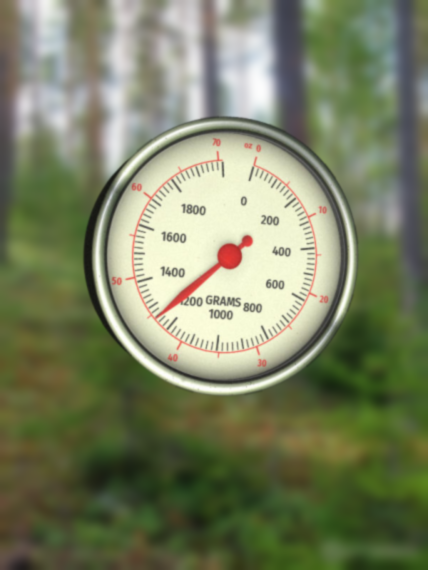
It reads 1260 g
